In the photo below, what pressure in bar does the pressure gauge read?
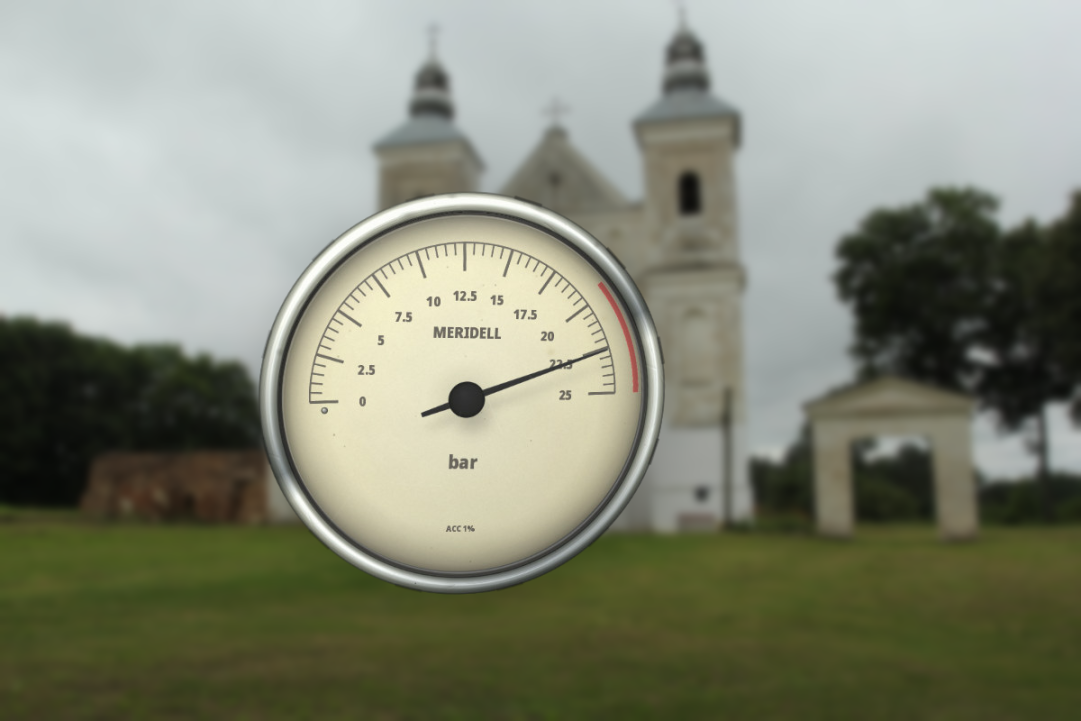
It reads 22.5 bar
